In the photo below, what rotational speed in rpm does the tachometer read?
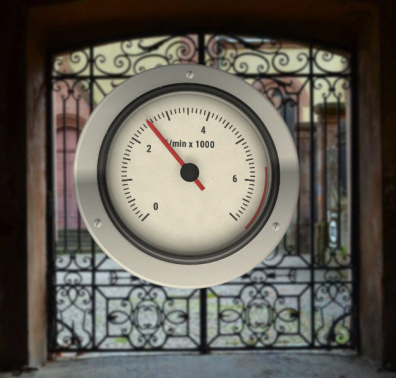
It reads 2500 rpm
